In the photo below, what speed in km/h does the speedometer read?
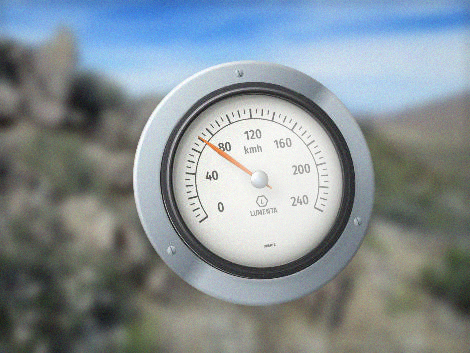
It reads 70 km/h
